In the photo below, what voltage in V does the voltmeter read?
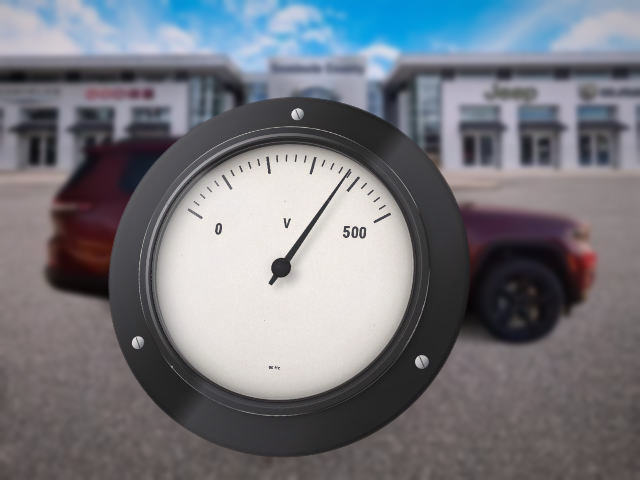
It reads 380 V
